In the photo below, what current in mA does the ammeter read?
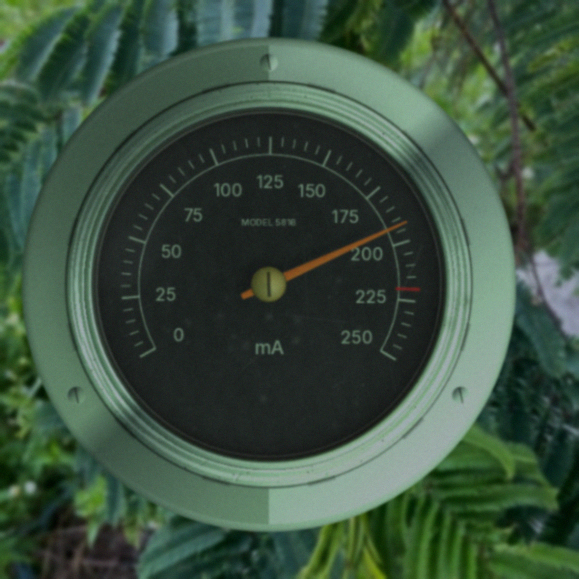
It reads 192.5 mA
